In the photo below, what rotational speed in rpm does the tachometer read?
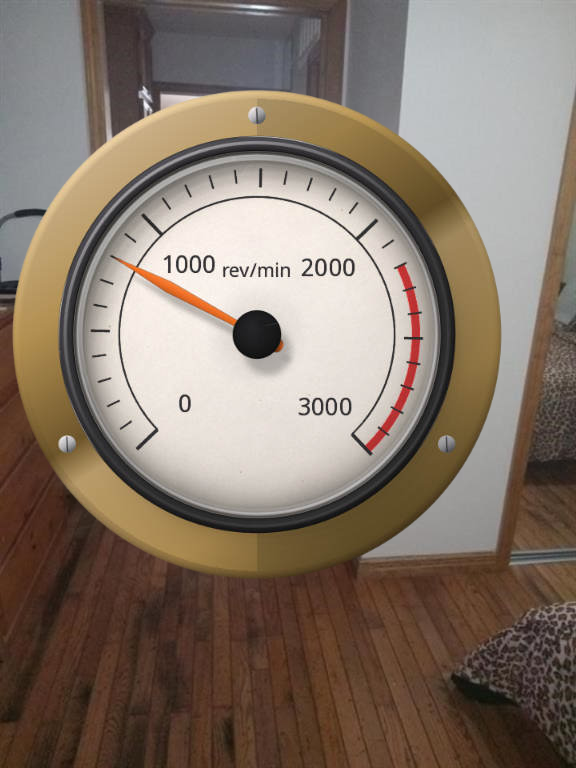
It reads 800 rpm
